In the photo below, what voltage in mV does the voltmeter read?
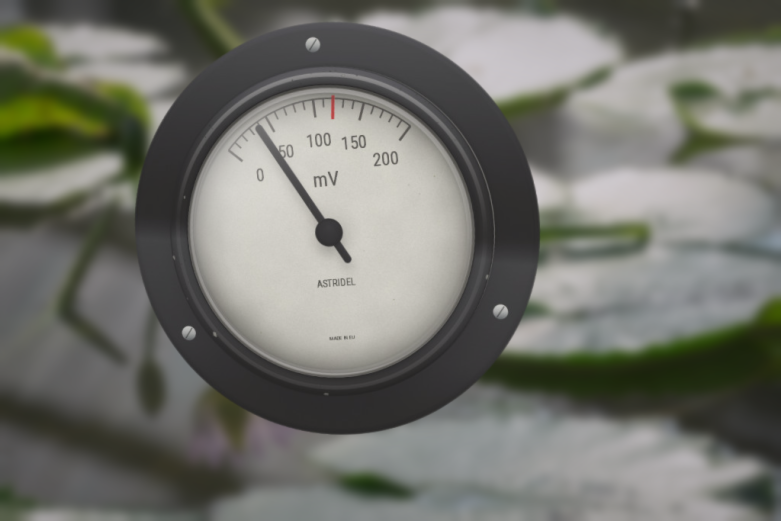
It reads 40 mV
